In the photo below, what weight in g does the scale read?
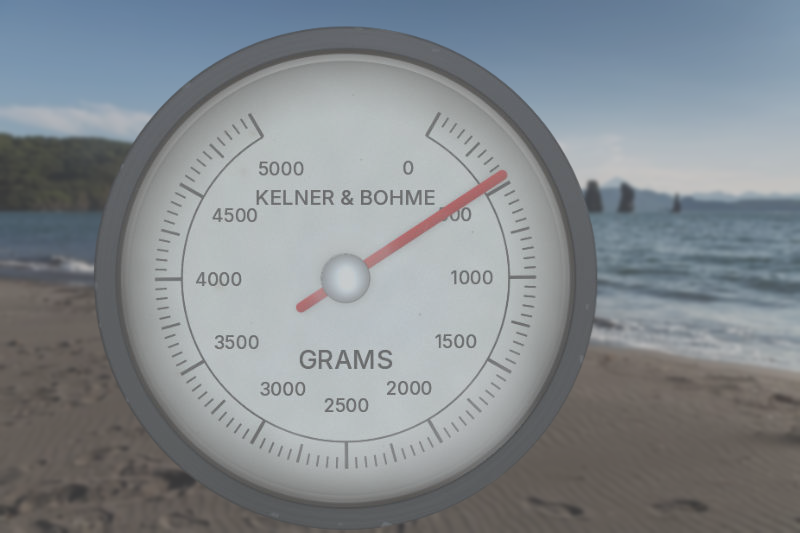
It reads 450 g
